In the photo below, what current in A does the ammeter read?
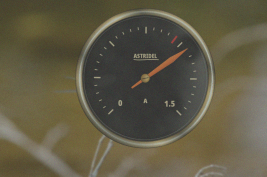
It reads 1.05 A
